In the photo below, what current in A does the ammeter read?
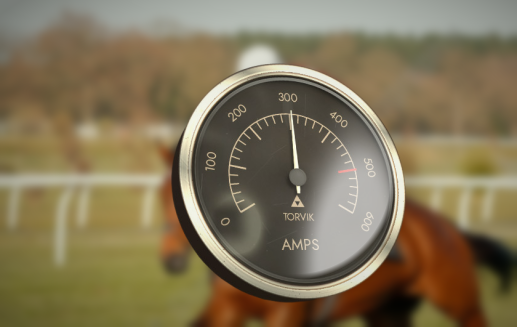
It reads 300 A
